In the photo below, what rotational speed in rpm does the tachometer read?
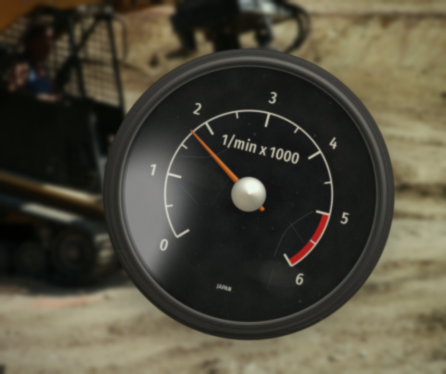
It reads 1750 rpm
